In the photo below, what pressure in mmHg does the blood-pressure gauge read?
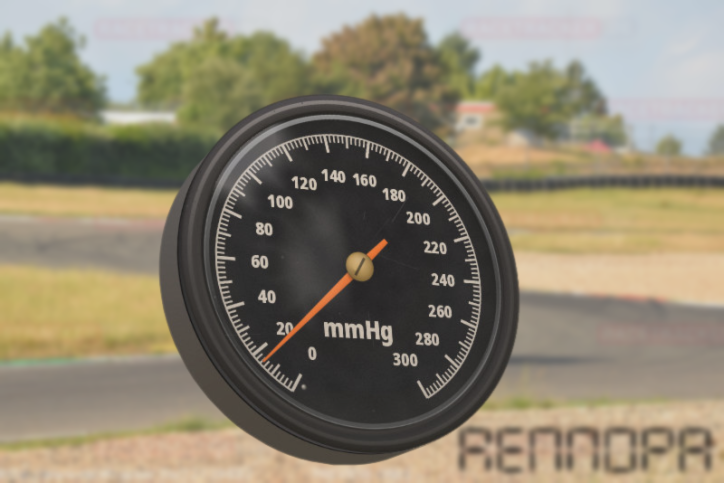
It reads 16 mmHg
